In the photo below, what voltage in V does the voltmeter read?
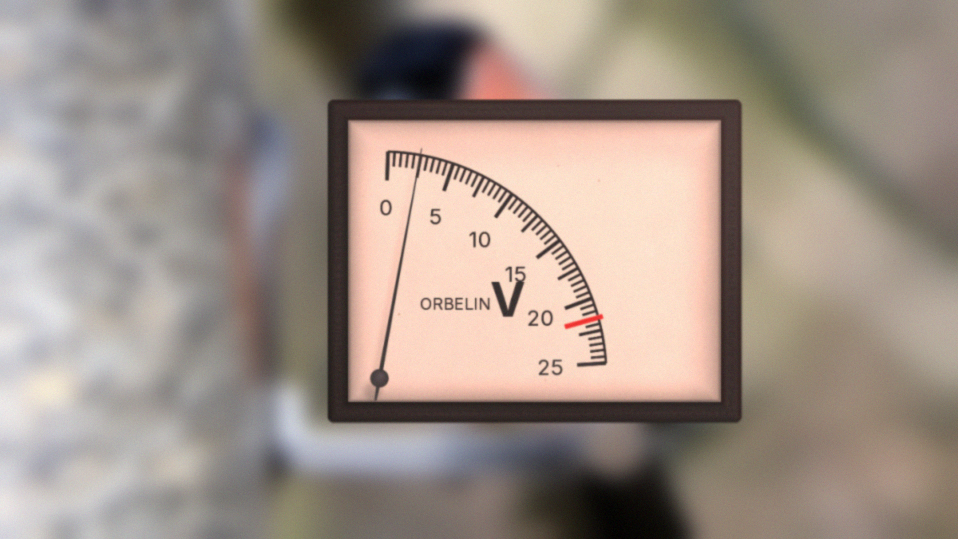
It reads 2.5 V
